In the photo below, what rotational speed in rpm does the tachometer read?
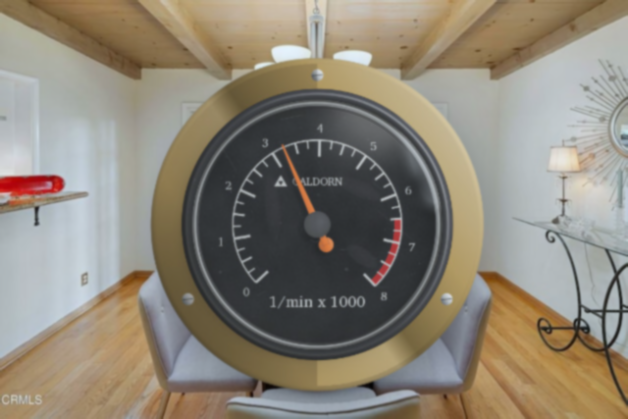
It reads 3250 rpm
